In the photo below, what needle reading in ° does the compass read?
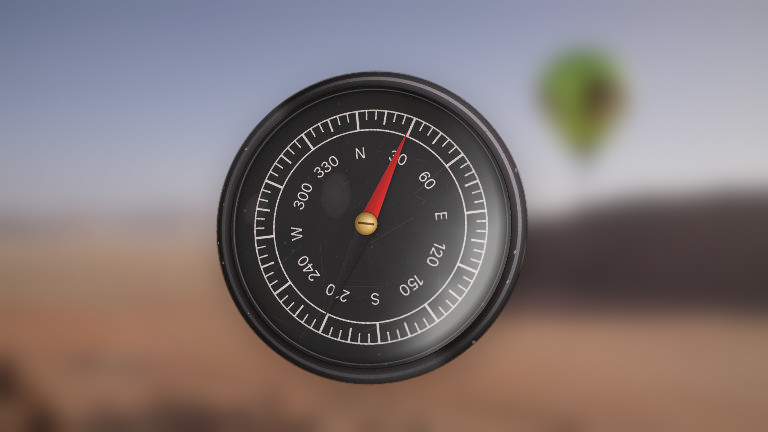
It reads 30 °
